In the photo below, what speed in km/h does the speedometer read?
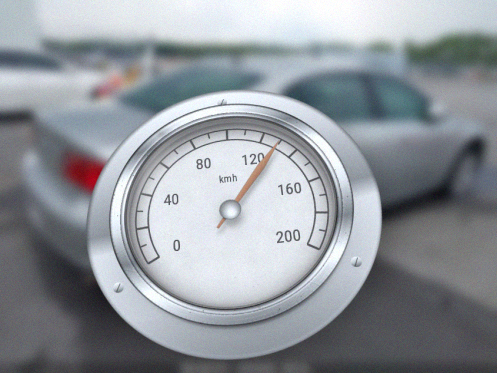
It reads 130 km/h
